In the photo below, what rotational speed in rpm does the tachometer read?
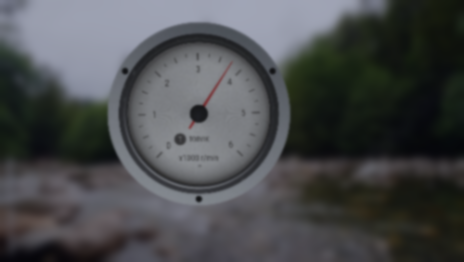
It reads 3750 rpm
